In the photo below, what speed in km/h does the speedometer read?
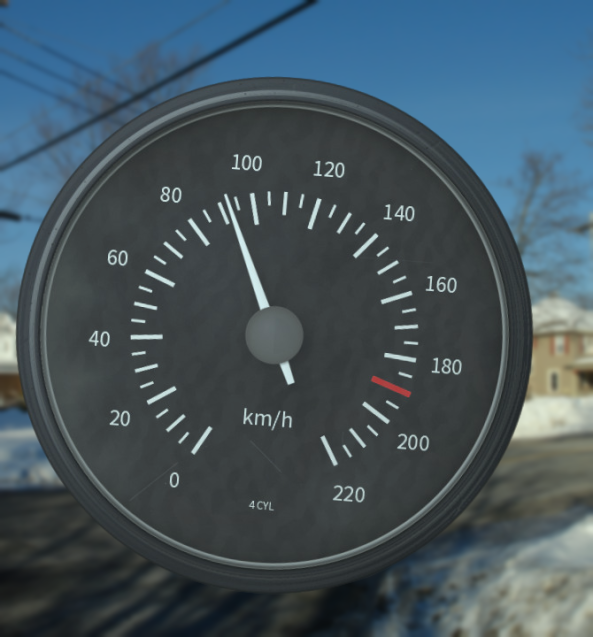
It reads 92.5 km/h
